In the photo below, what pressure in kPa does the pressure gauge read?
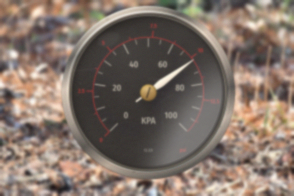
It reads 70 kPa
